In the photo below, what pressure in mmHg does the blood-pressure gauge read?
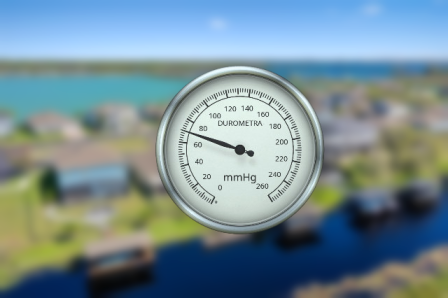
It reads 70 mmHg
